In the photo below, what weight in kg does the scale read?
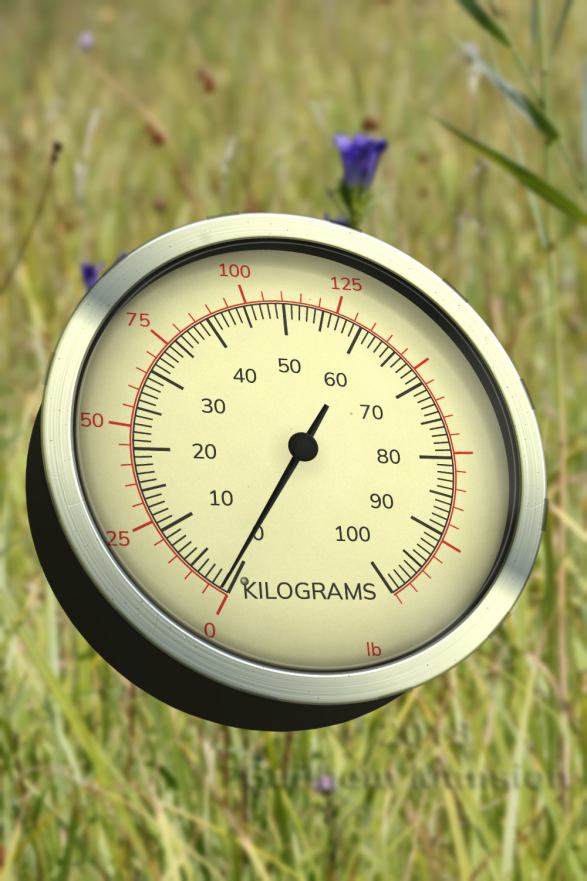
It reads 1 kg
